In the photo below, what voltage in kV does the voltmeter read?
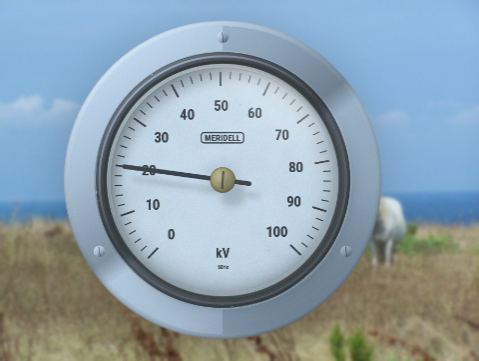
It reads 20 kV
